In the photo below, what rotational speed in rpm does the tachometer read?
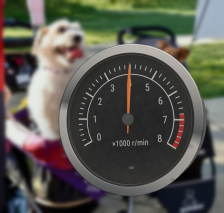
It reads 4000 rpm
